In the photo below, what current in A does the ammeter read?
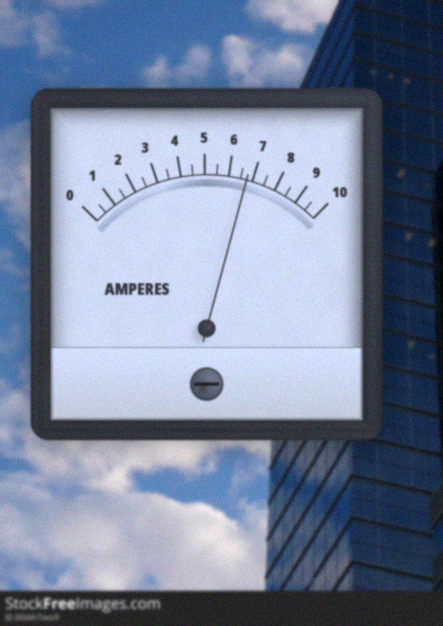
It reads 6.75 A
